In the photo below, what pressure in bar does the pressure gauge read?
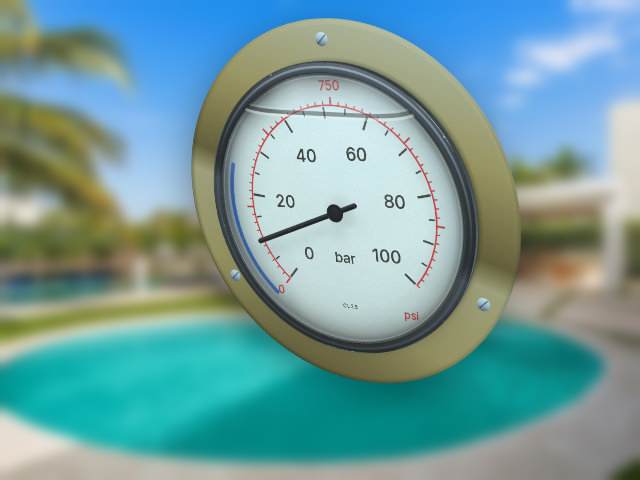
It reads 10 bar
